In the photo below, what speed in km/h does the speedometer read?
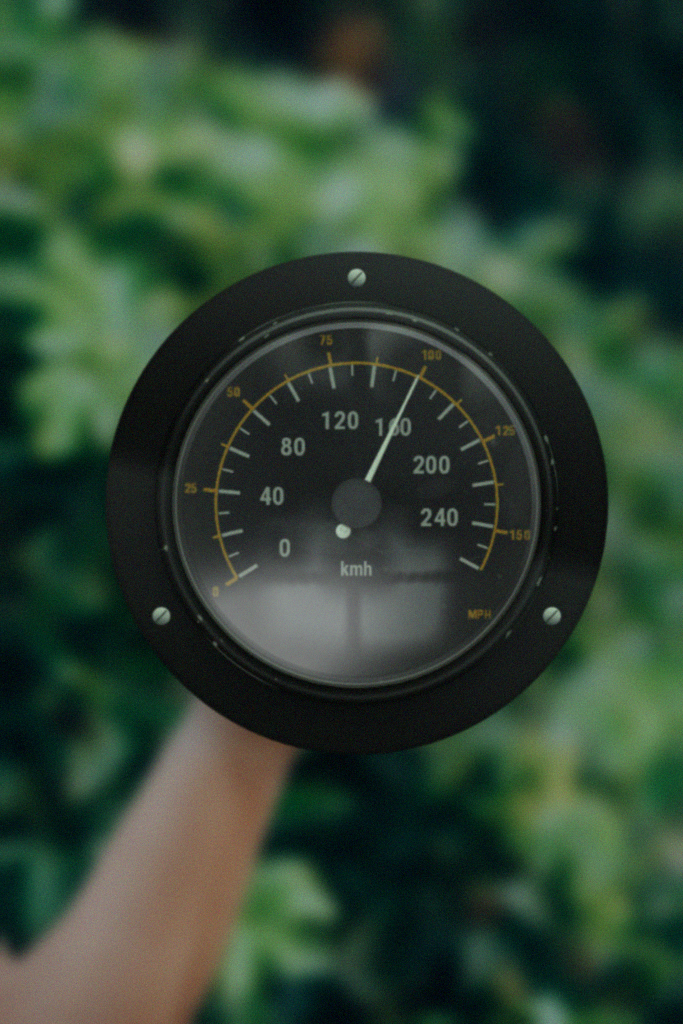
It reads 160 km/h
